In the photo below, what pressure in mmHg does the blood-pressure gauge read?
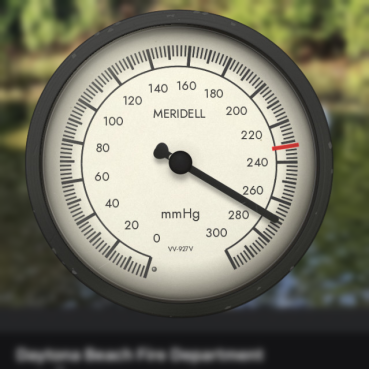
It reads 270 mmHg
